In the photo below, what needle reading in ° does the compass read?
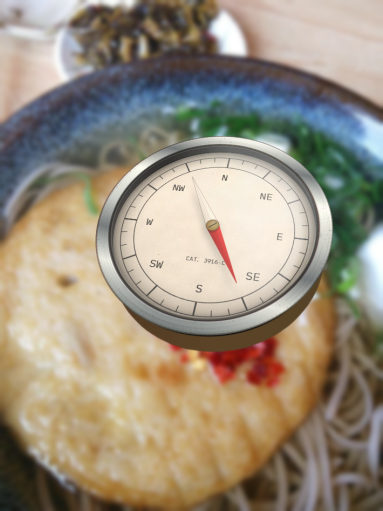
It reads 150 °
